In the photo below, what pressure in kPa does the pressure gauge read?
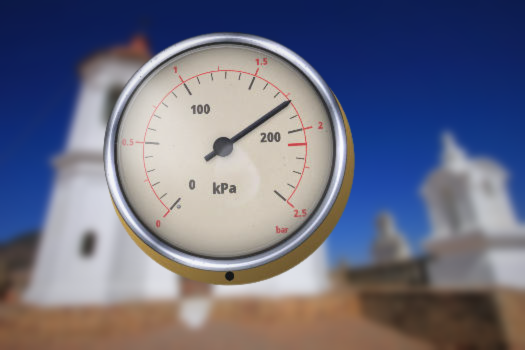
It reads 180 kPa
